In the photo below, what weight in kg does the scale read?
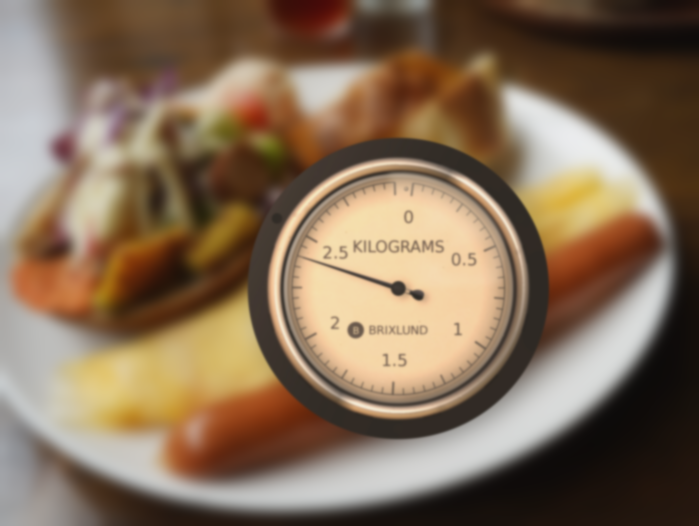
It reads 2.4 kg
